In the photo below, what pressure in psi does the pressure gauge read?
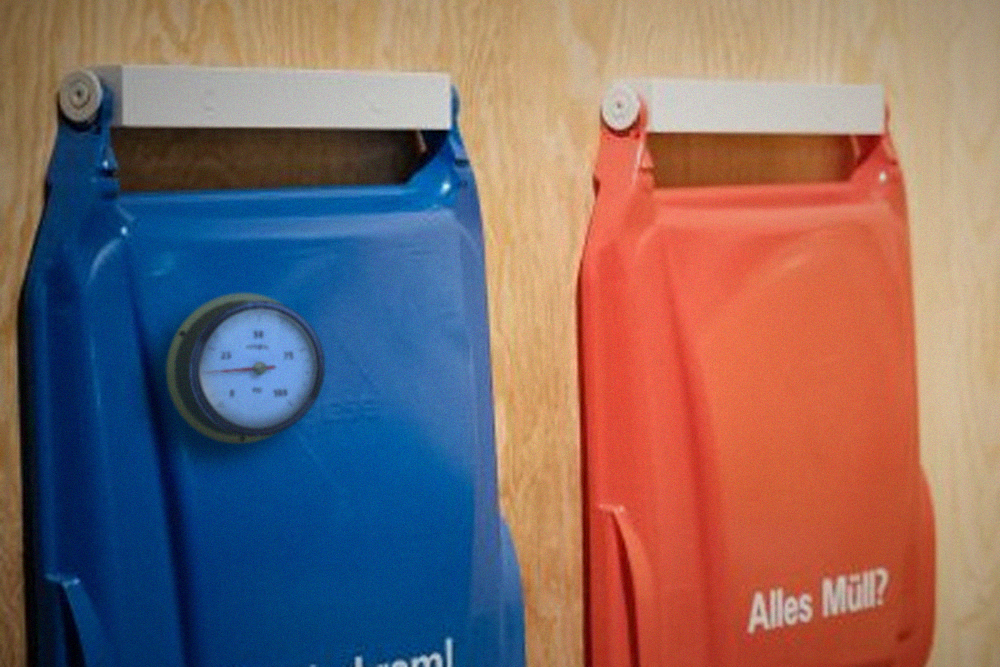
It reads 15 psi
